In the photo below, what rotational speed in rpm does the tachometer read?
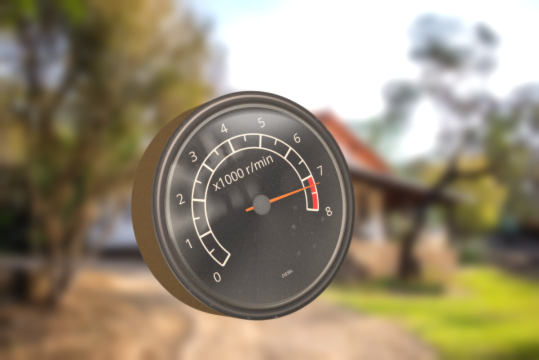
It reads 7250 rpm
